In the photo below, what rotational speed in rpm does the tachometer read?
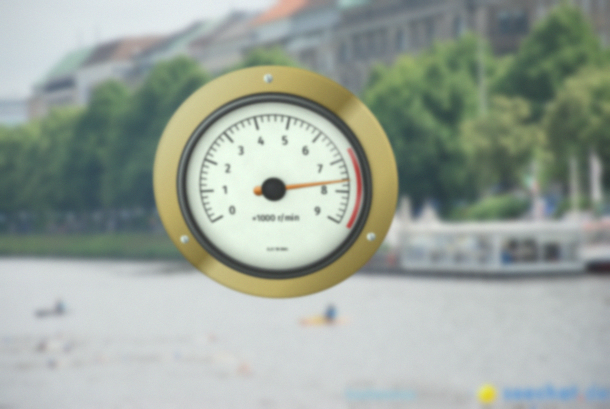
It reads 7600 rpm
